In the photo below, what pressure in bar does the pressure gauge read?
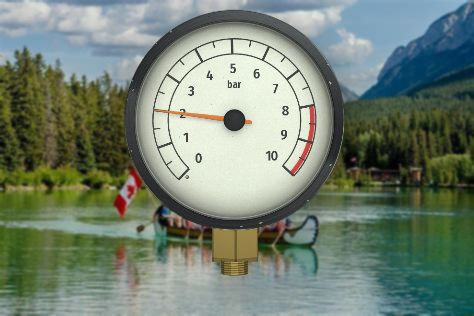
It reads 2 bar
